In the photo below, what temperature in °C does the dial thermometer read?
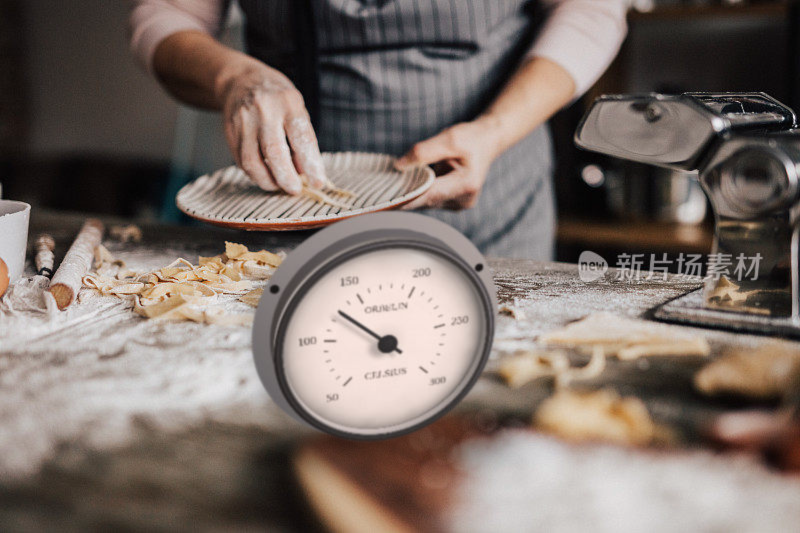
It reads 130 °C
